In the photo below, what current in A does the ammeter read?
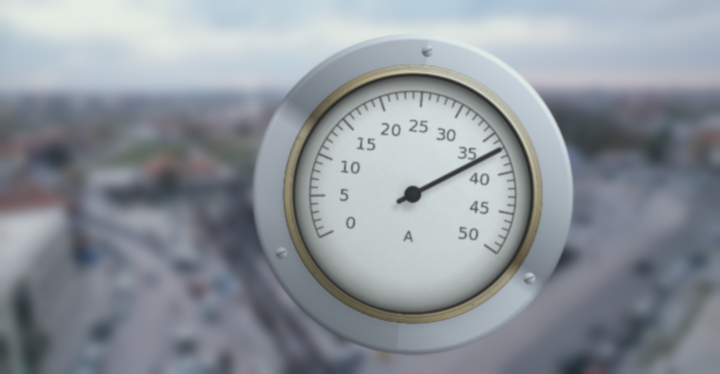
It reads 37 A
